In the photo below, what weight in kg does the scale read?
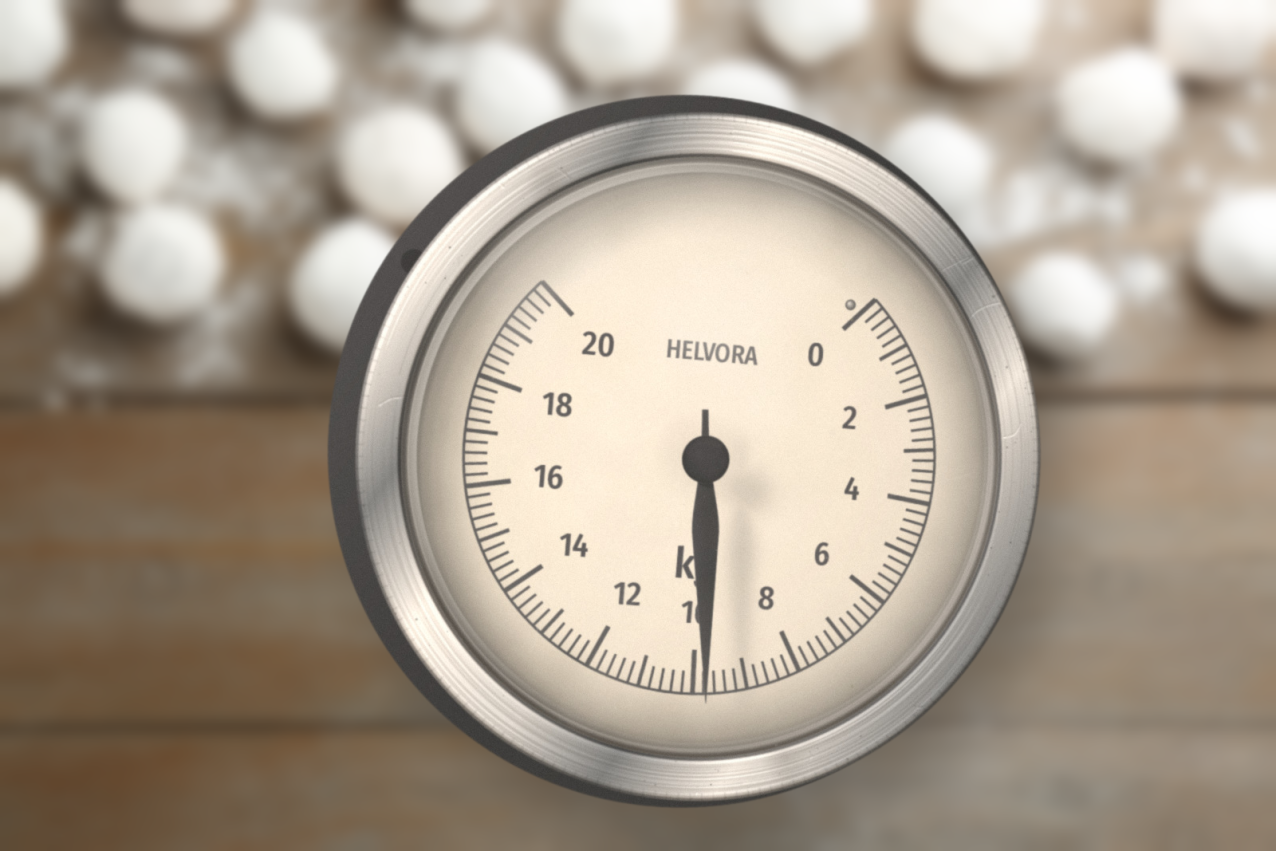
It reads 9.8 kg
